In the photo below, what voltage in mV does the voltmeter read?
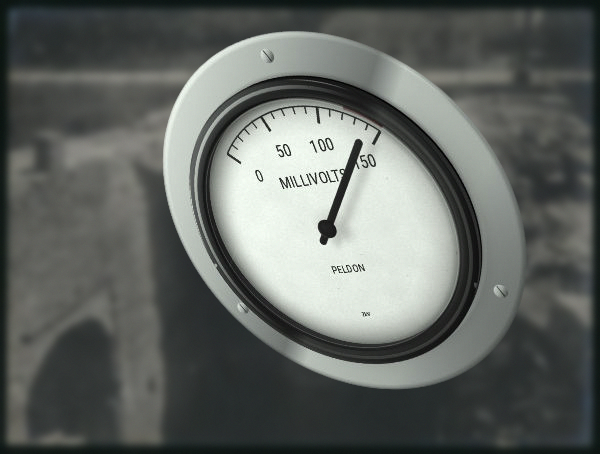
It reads 140 mV
